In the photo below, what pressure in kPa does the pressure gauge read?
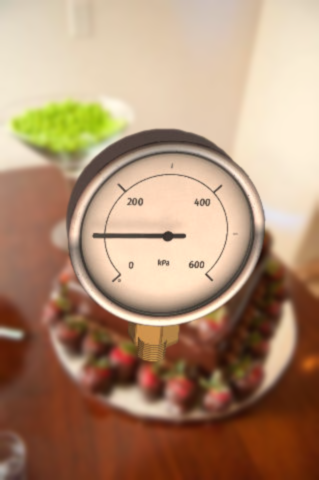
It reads 100 kPa
